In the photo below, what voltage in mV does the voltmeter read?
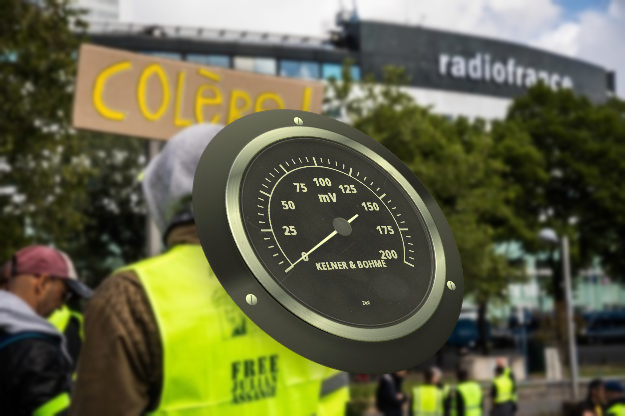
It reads 0 mV
